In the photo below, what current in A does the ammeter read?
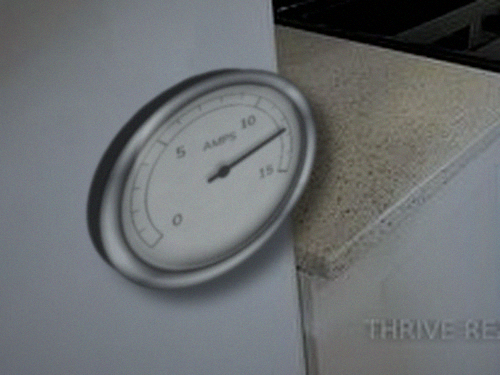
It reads 12.5 A
